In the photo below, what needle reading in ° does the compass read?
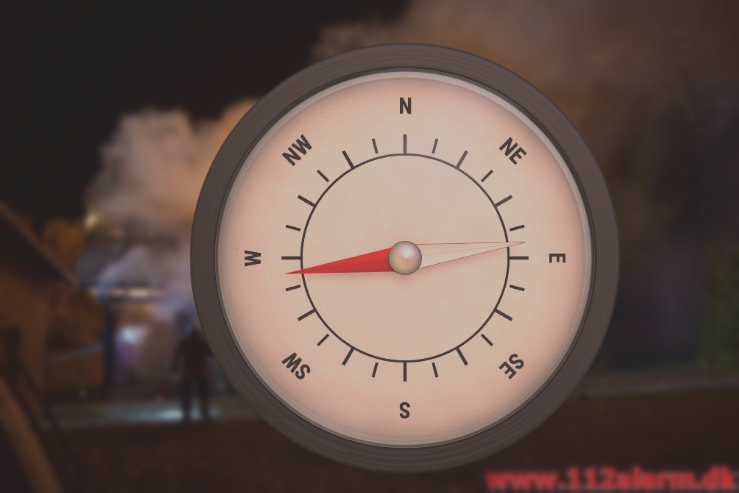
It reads 262.5 °
